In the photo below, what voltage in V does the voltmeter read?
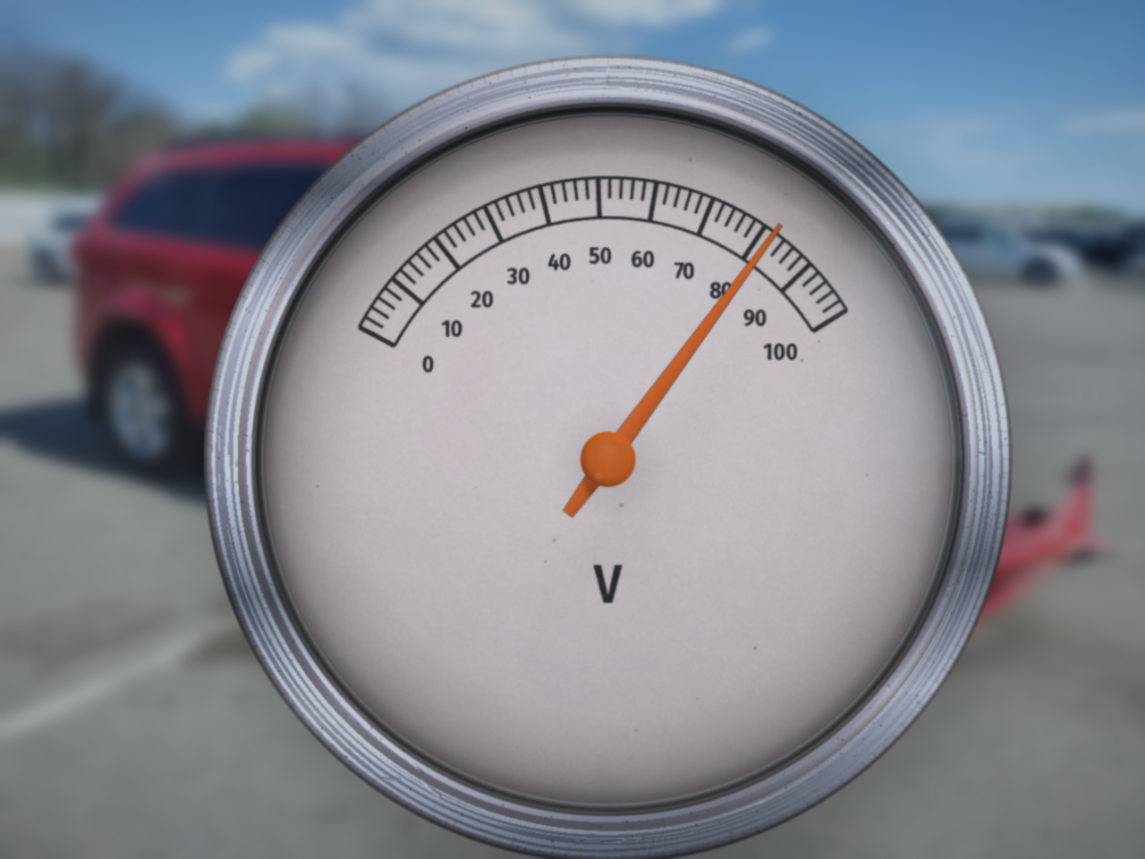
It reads 82 V
